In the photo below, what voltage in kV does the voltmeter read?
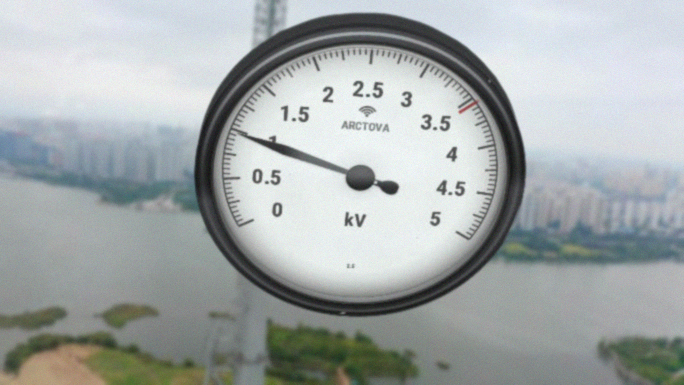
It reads 1 kV
